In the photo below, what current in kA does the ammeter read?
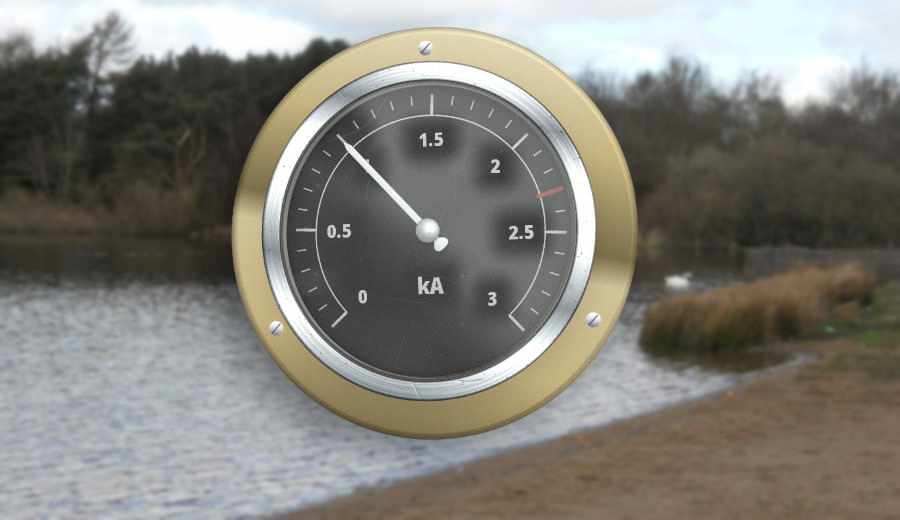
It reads 1 kA
